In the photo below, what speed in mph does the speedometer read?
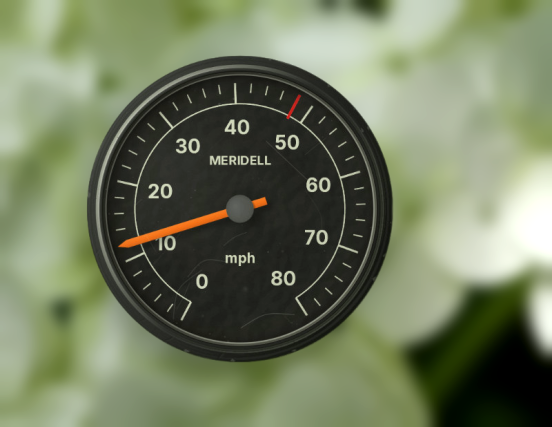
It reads 12 mph
